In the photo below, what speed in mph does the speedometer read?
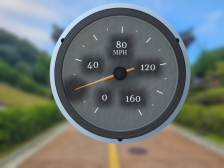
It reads 20 mph
